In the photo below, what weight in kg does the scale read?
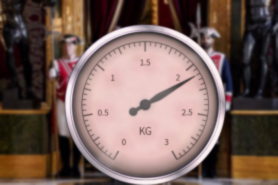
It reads 2.1 kg
